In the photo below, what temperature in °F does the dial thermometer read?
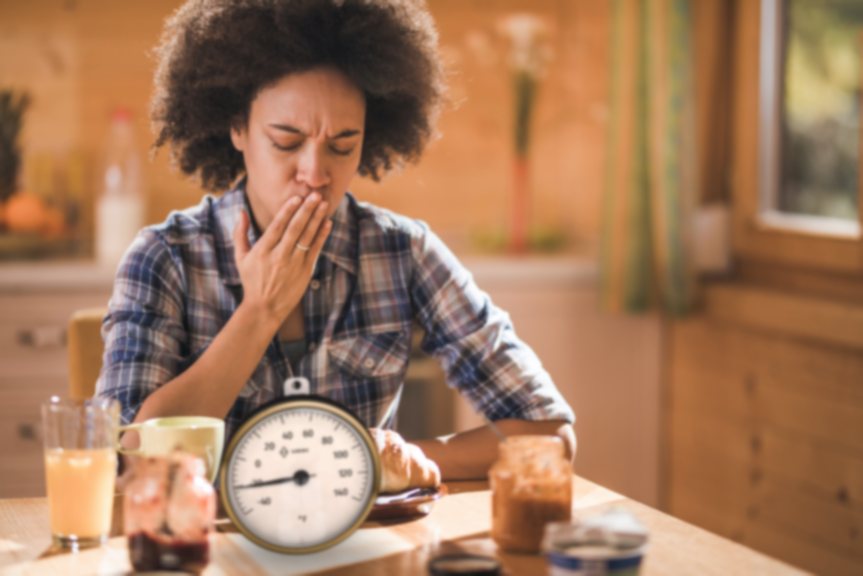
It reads -20 °F
